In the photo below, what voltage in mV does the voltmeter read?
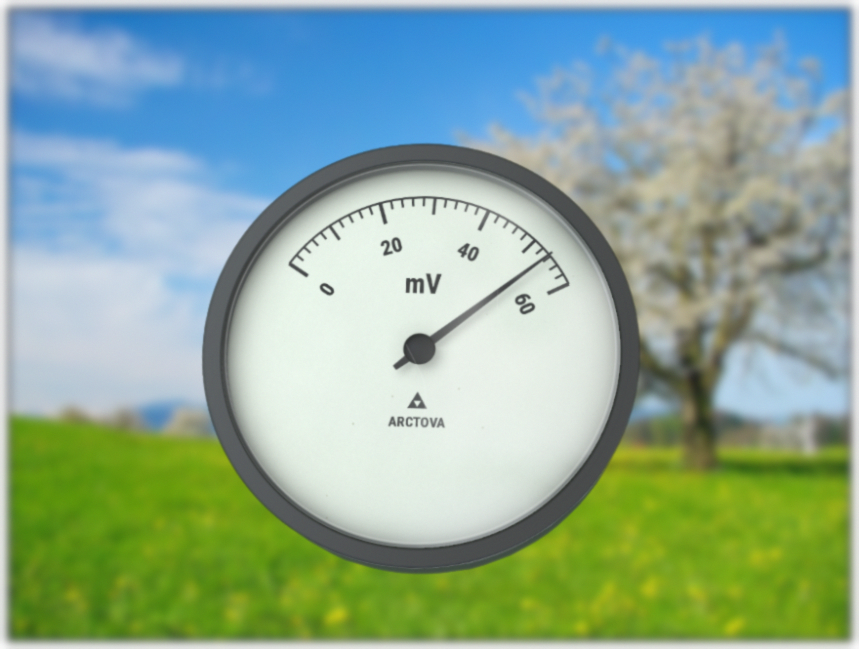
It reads 54 mV
